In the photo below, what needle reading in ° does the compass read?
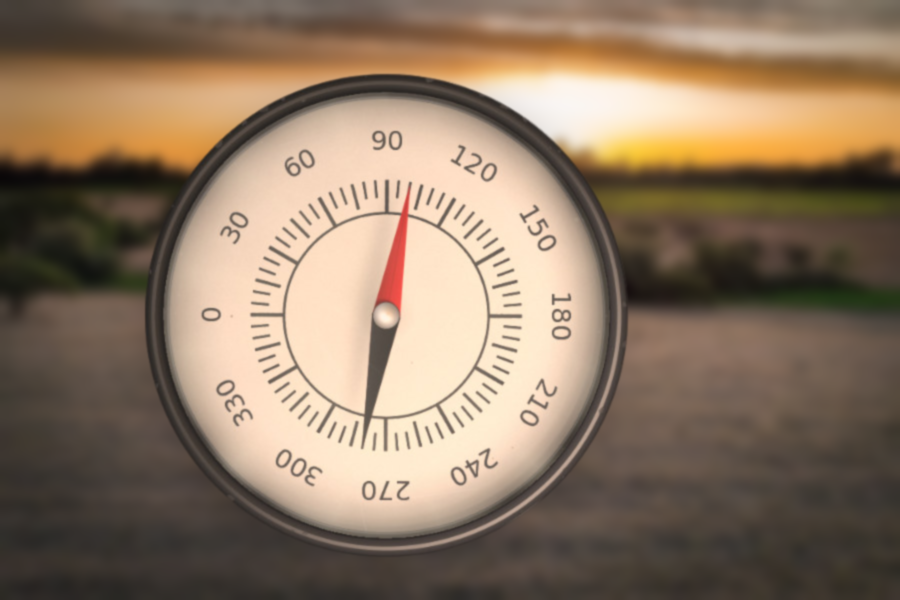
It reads 100 °
